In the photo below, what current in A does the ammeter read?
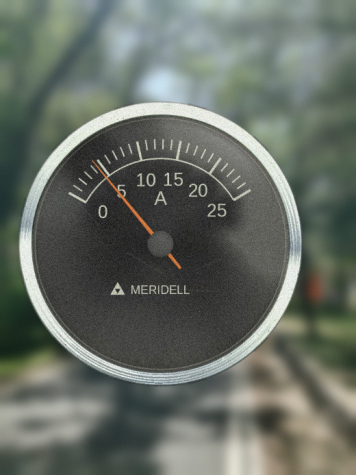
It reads 4.5 A
